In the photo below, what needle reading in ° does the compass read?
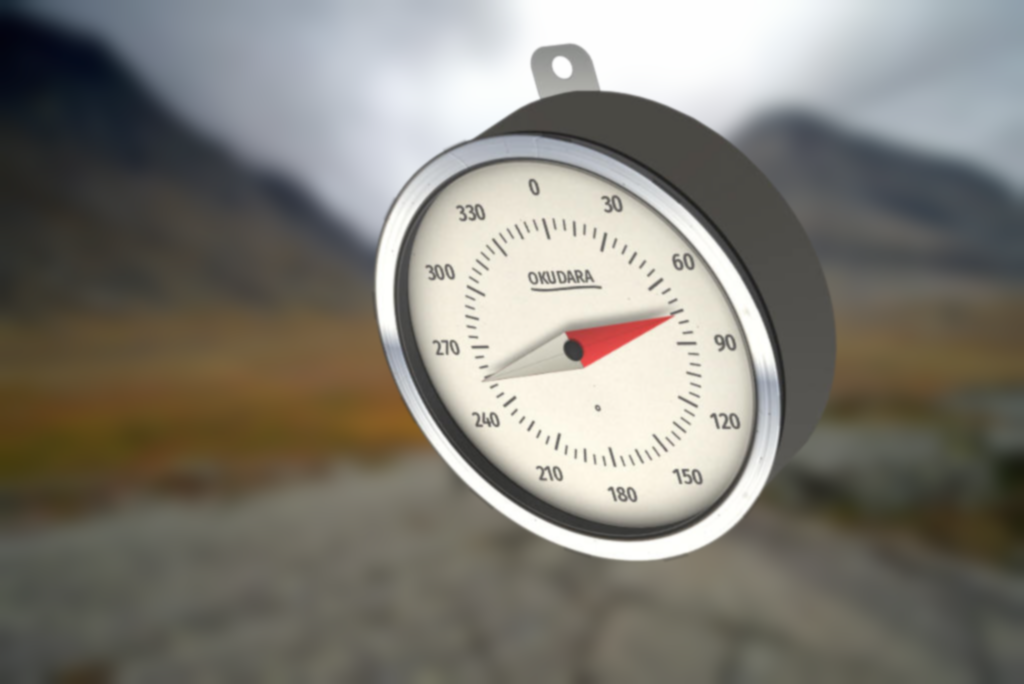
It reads 75 °
